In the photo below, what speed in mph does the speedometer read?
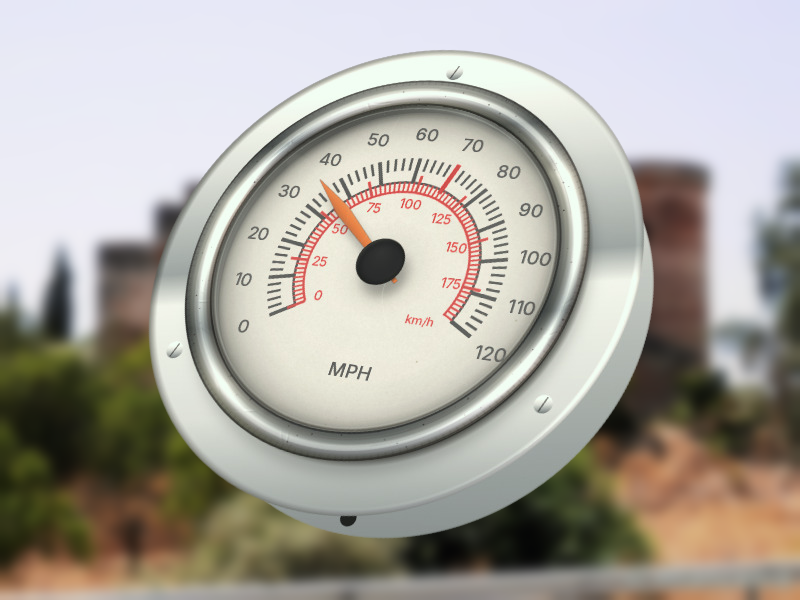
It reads 36 mph
